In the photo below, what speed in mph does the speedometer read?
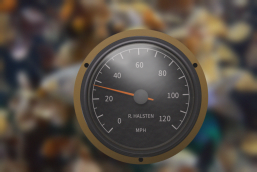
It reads 27.5 mph
